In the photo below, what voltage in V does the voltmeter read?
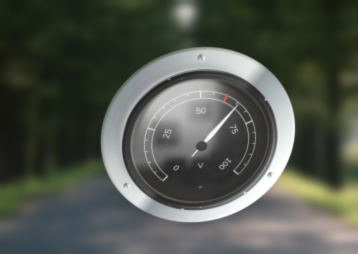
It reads 65 V
